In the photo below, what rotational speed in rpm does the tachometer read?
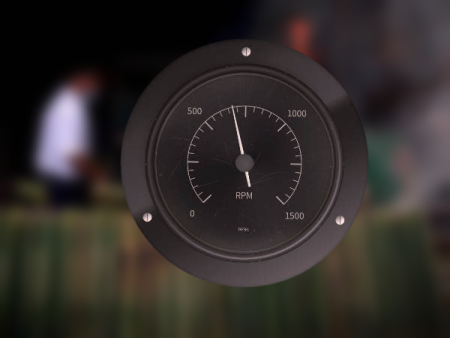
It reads 675 rpm
